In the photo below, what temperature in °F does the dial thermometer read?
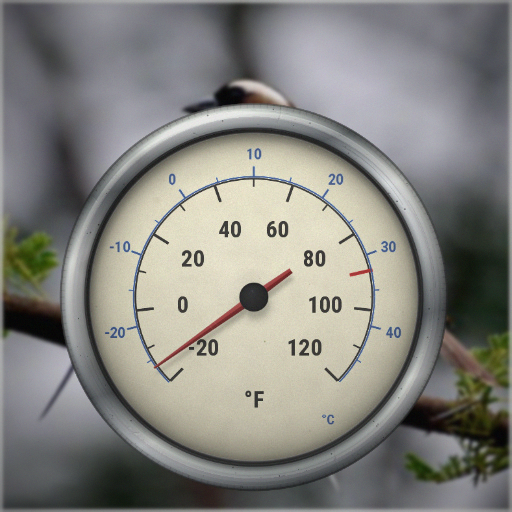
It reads -15 °F
